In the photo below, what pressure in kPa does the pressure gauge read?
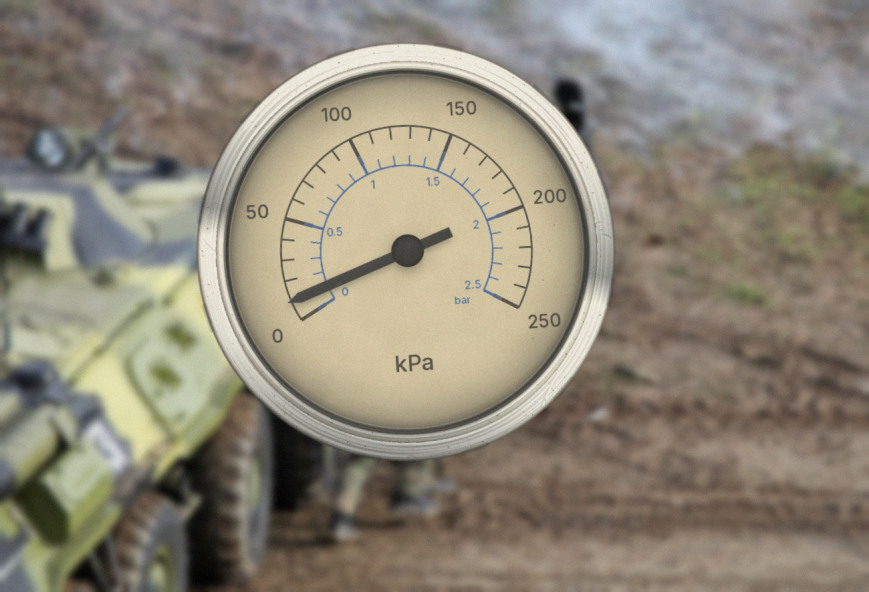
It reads 10 kPa
